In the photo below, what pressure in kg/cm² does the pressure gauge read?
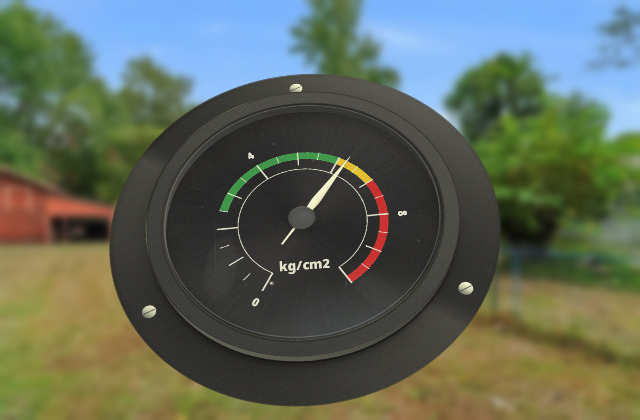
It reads 6.25 kg/cm²
